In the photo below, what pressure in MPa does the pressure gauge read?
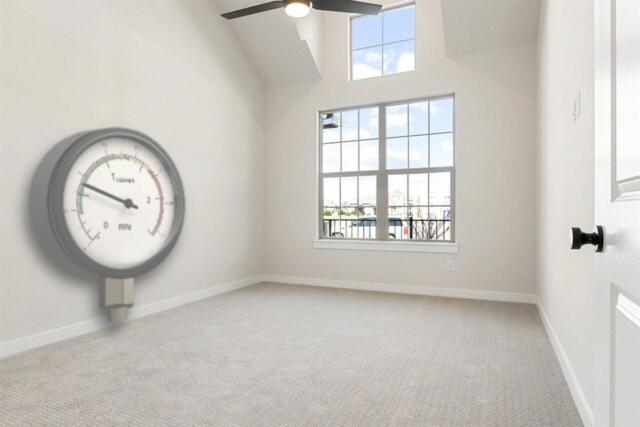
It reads 0.6 MPa
